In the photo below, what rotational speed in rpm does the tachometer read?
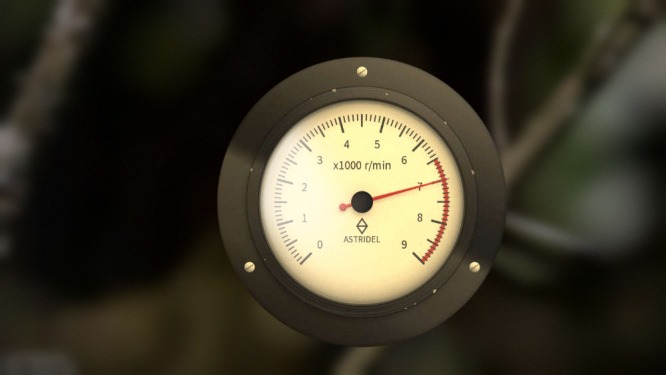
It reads 7000 rpm
